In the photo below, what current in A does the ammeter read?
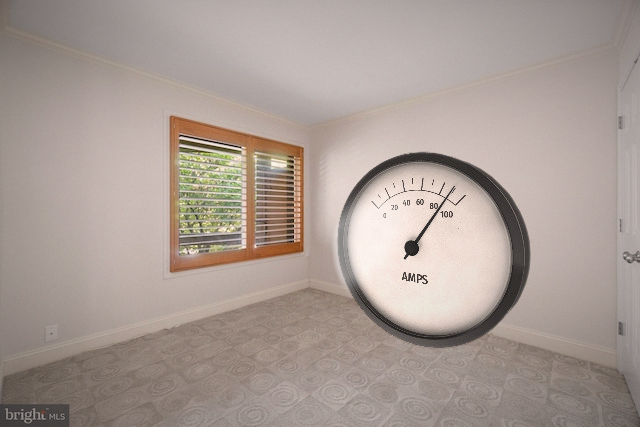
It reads 90 A
